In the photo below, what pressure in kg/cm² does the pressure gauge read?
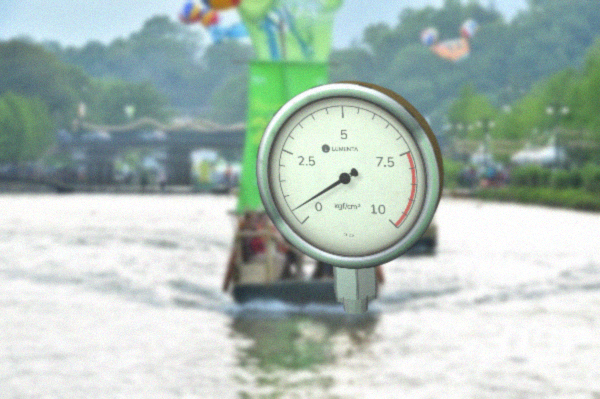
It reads 0.5 kg/cm²
